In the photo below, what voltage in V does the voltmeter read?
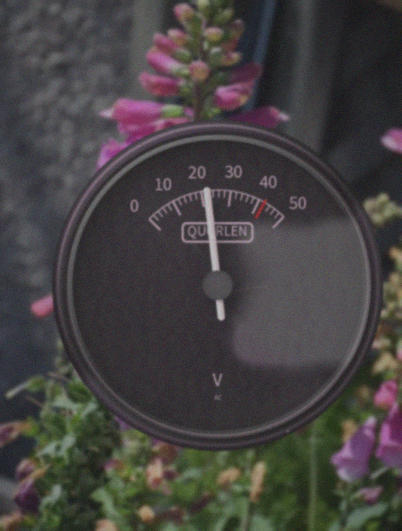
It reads 22 V
